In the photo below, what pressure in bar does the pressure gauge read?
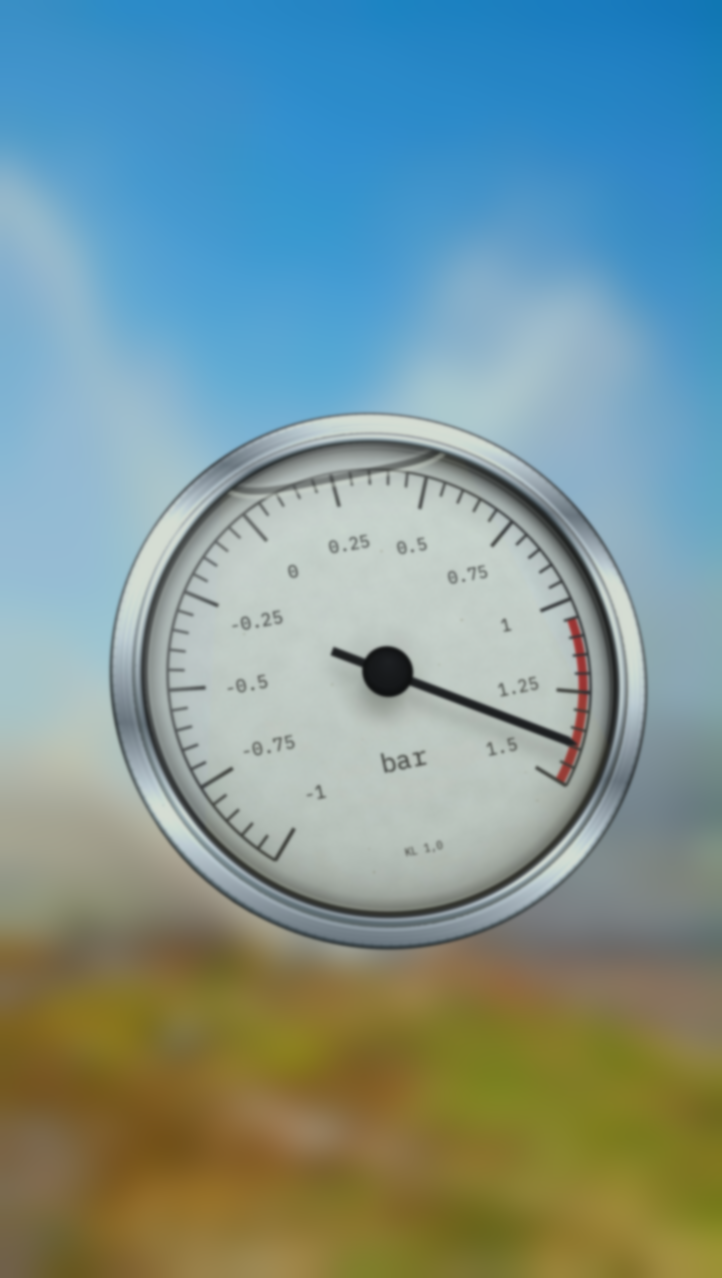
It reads 1.4 bar
